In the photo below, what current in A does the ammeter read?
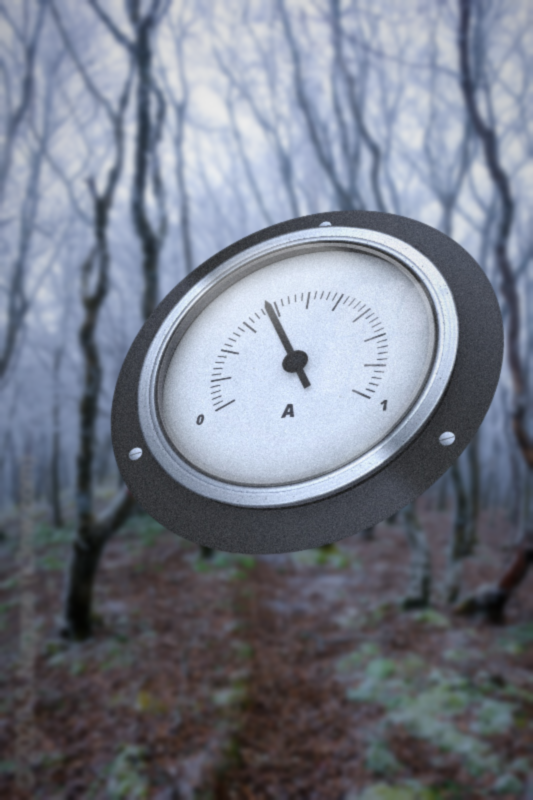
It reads 0.38 A
